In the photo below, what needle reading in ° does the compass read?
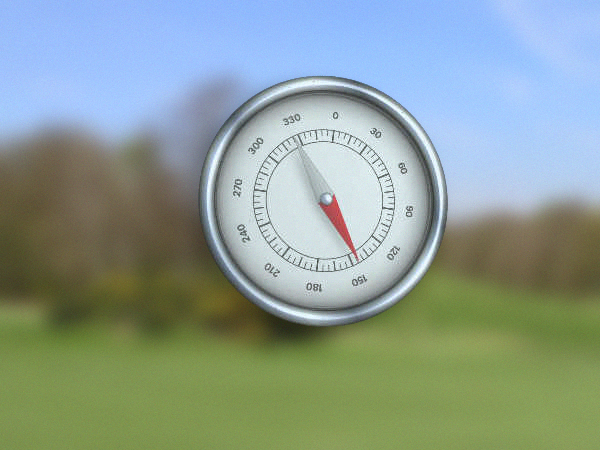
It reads 145 °
